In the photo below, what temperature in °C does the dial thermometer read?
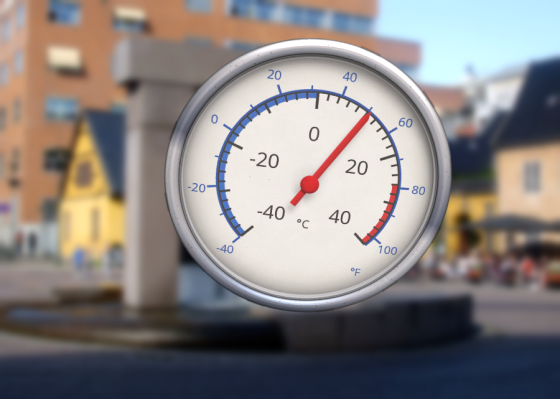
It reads 10 °C
